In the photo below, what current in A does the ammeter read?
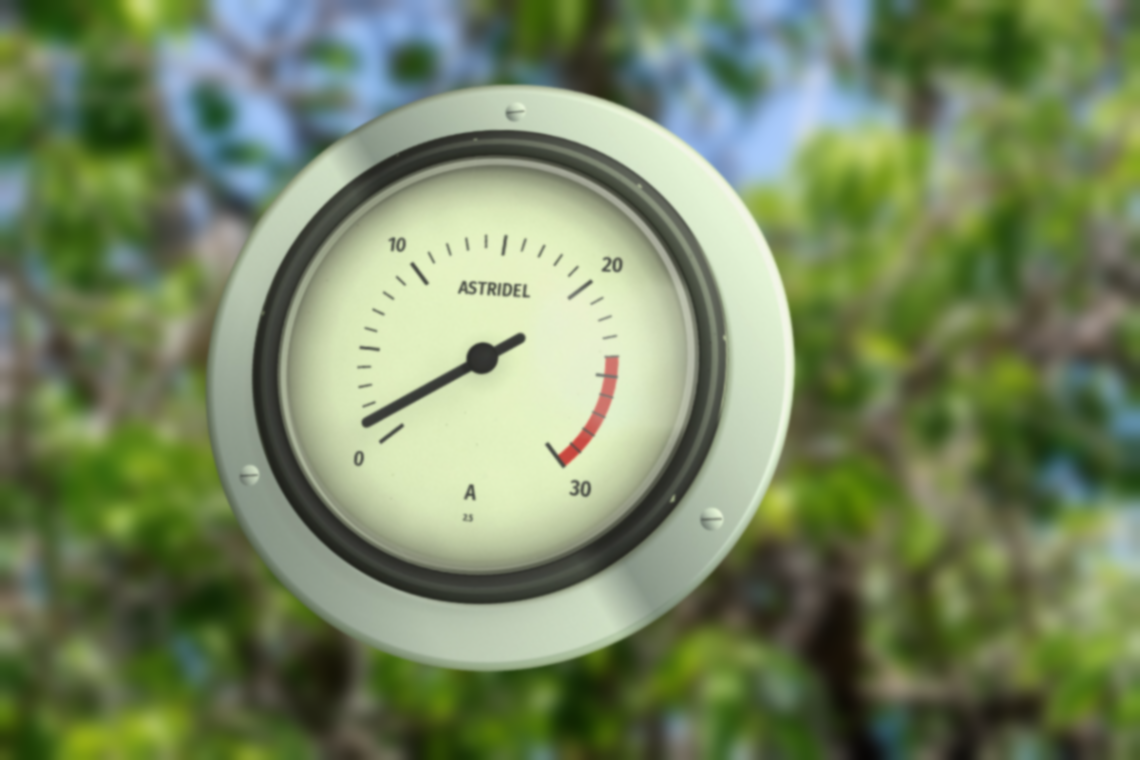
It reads 1 A
